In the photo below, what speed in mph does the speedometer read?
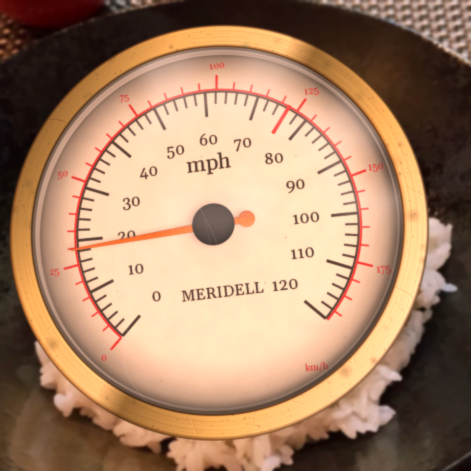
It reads 18 mph
